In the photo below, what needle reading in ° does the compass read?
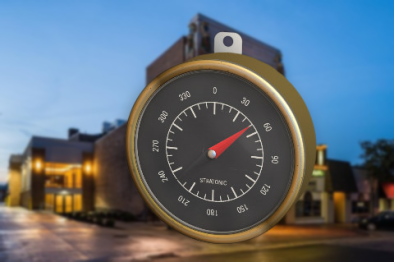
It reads 50 °
